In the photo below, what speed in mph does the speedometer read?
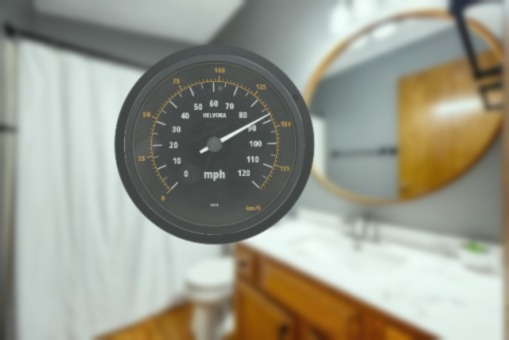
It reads 87.5 mph
